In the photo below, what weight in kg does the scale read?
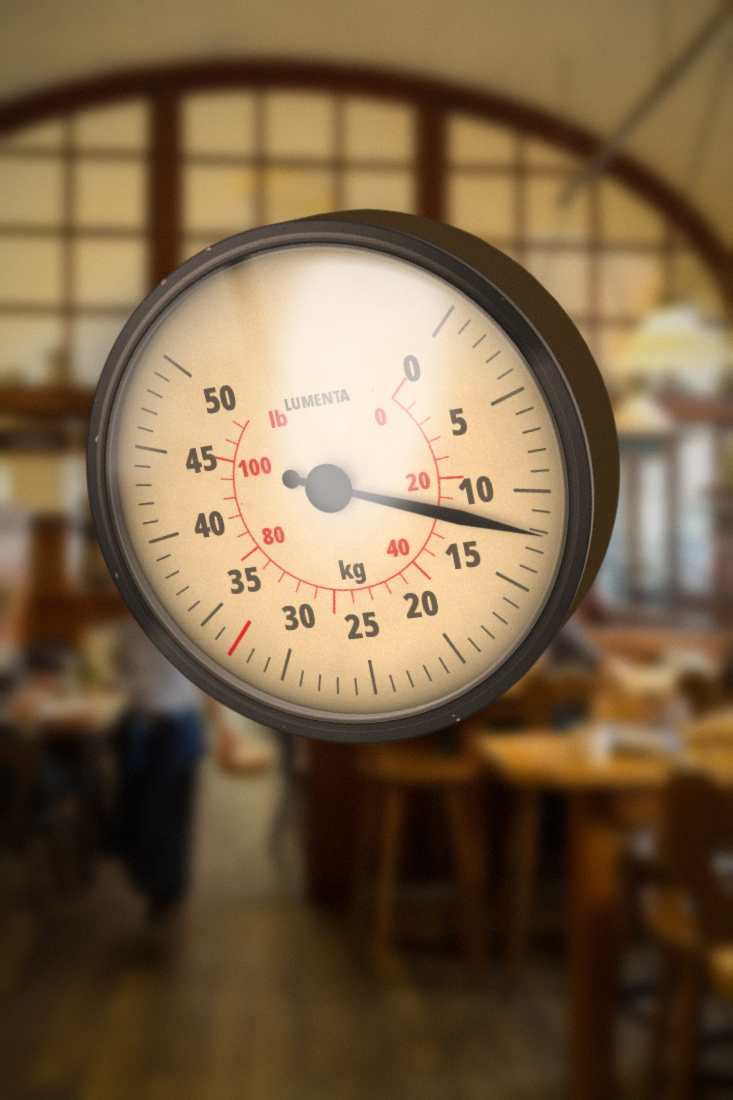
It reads 12 kg
